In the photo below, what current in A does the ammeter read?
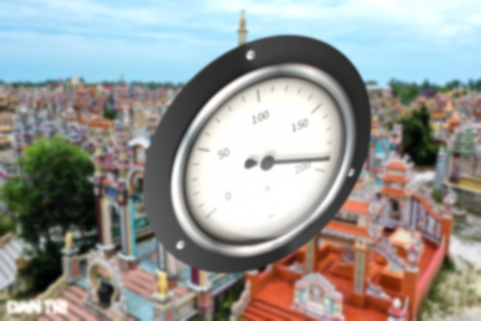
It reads 190 A
